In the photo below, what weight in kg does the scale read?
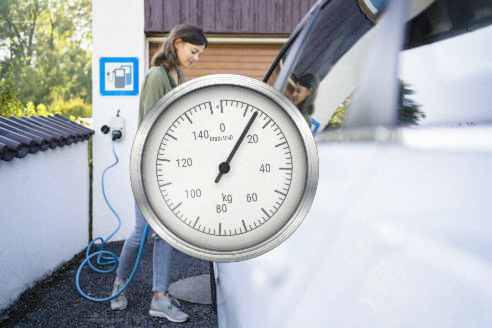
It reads 14 kg
